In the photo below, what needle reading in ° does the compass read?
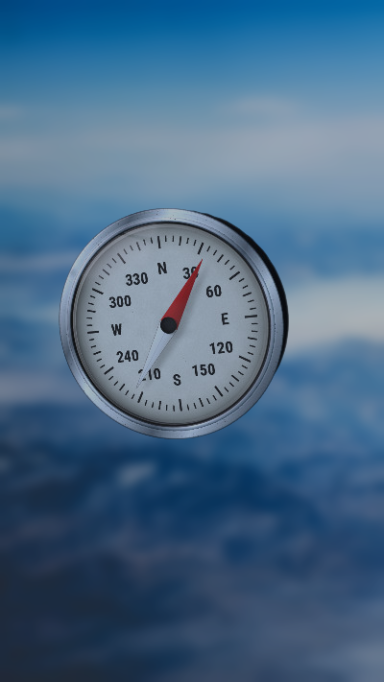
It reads 35 °
